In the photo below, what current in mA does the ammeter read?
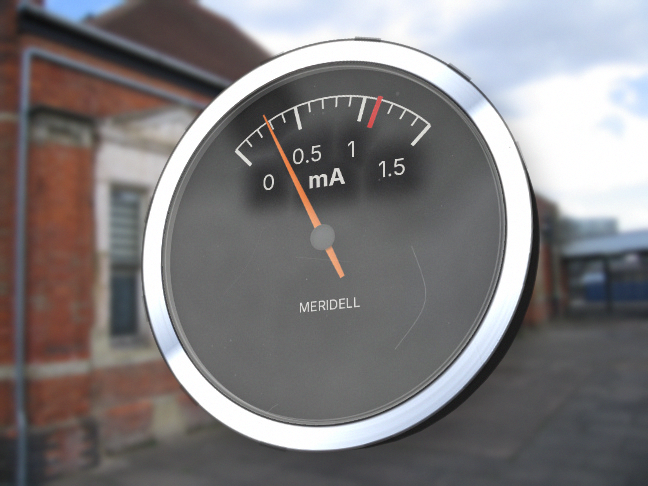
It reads 0.3 mA
